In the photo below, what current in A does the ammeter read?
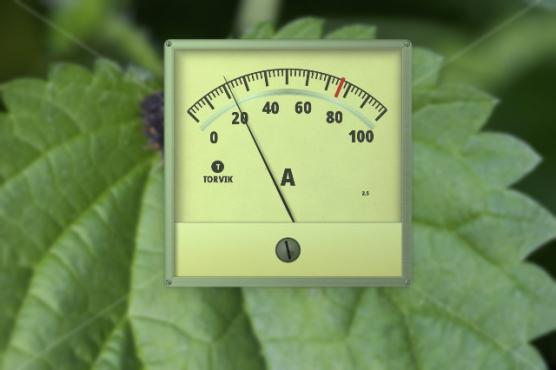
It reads 22 A
